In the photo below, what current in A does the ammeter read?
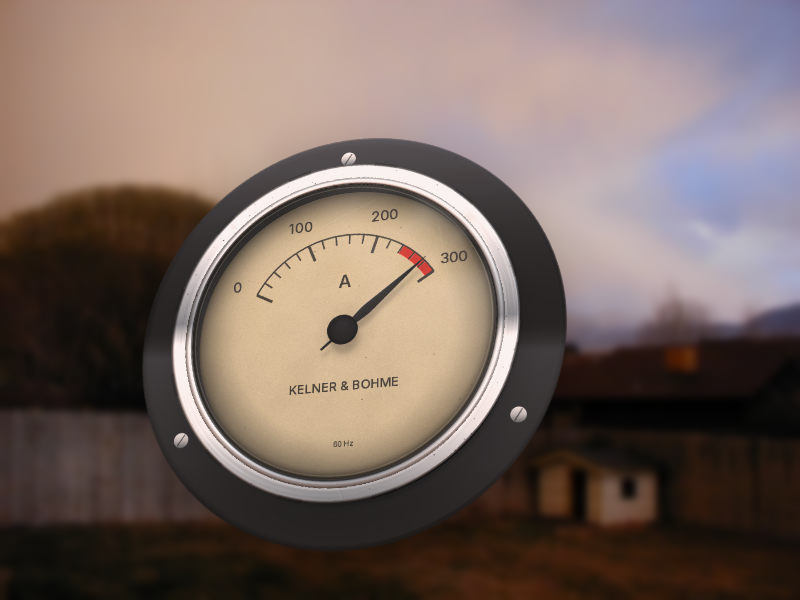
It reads 280 A
